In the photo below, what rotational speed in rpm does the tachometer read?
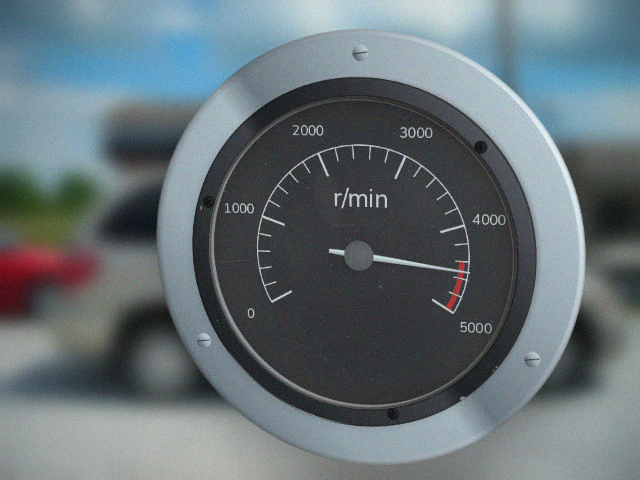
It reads 4500 rpm
